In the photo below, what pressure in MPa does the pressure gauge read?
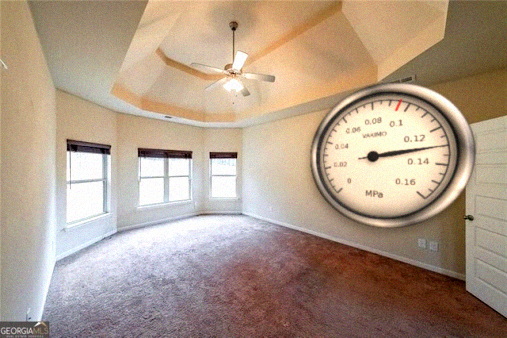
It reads 0.13 MPa
